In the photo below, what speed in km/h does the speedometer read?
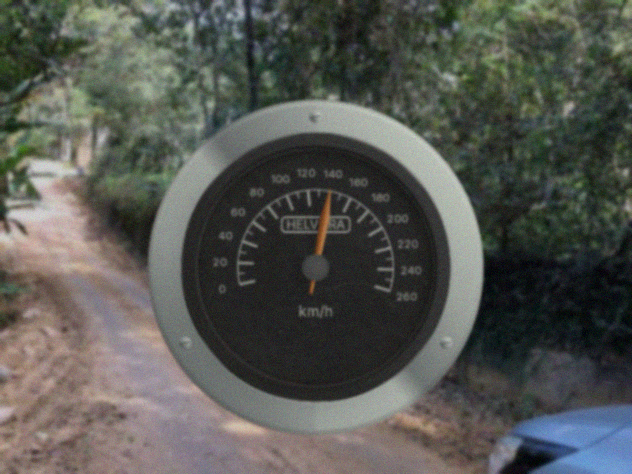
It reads 140 km/h
